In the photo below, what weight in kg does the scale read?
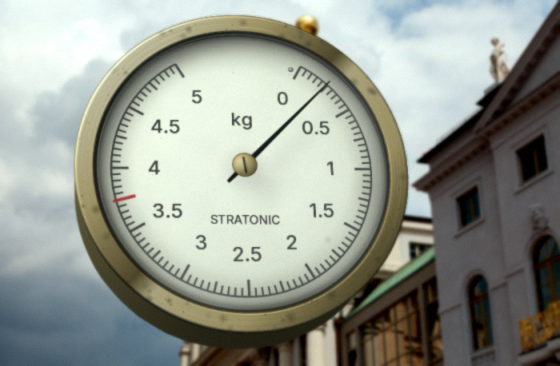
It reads 0.25 kg
